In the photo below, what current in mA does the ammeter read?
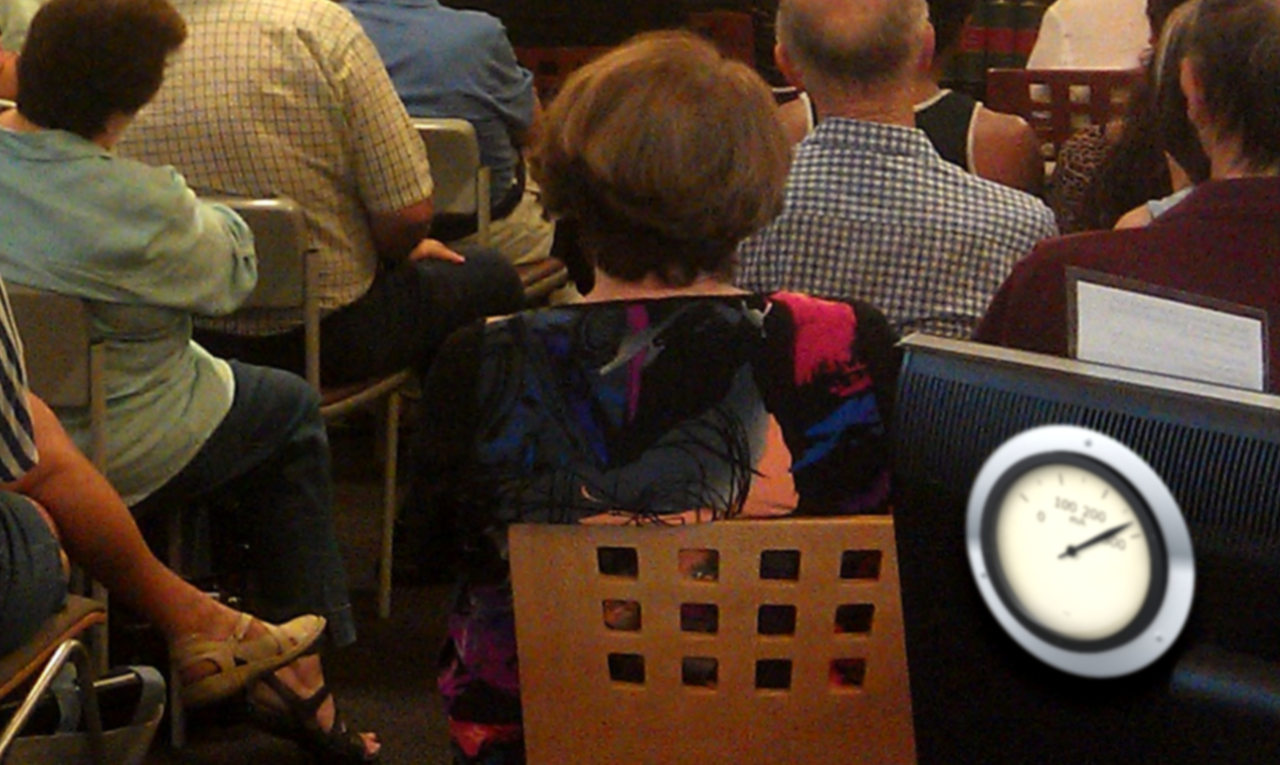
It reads 275 mA
